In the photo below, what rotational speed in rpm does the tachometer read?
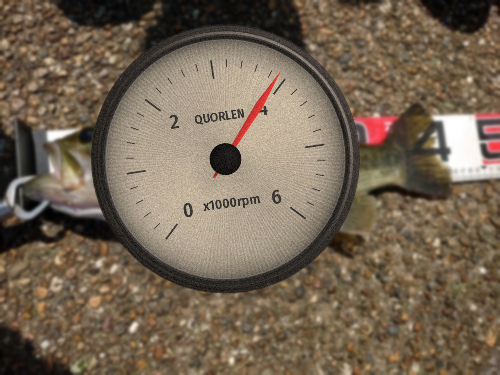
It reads 3900 rpm
